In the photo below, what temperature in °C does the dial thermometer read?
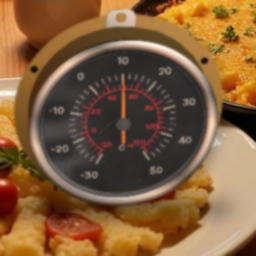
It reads 10 °C
